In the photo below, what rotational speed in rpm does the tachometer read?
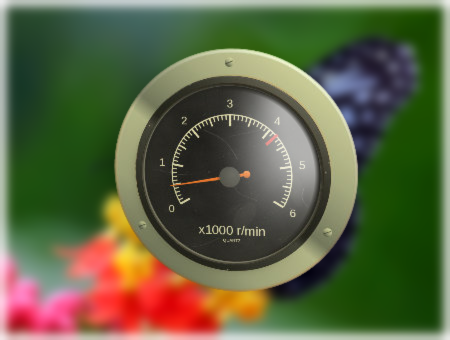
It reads 500 rpm
